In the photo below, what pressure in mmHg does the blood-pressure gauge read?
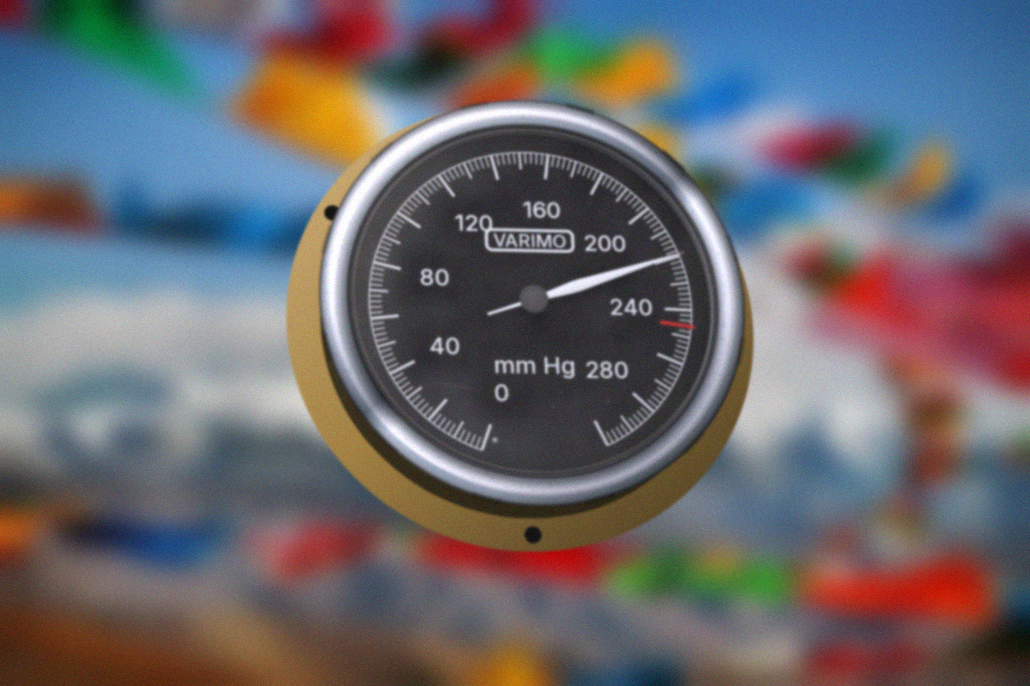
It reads 220 mmHg
